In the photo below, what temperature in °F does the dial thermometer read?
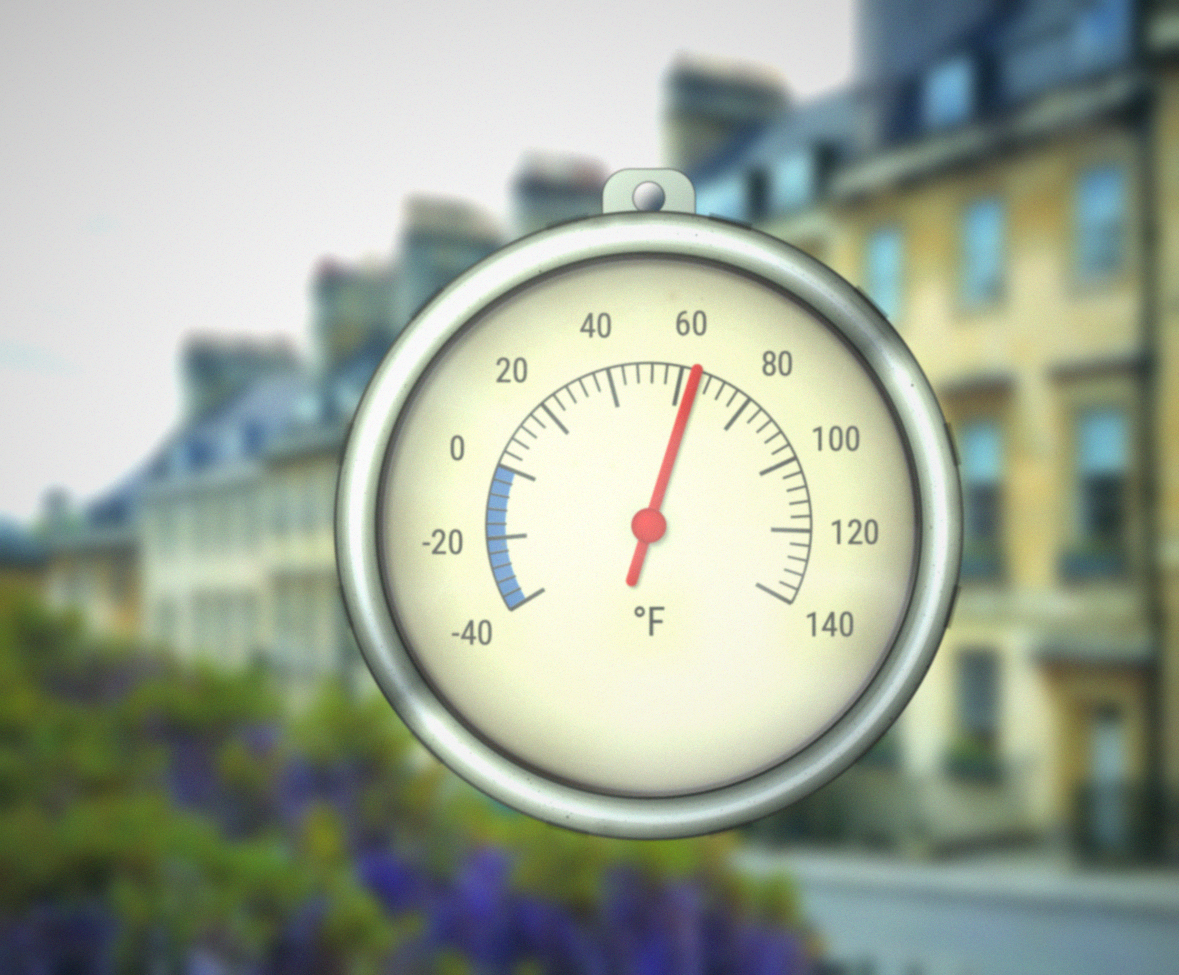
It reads 64 °F
